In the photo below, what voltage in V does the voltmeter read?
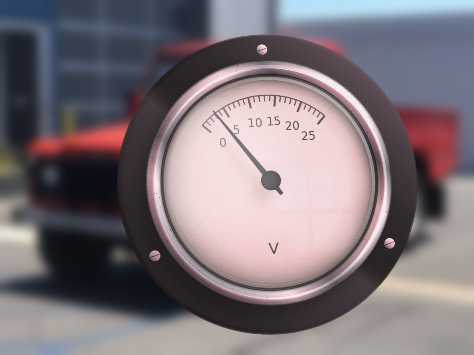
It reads 3 V
